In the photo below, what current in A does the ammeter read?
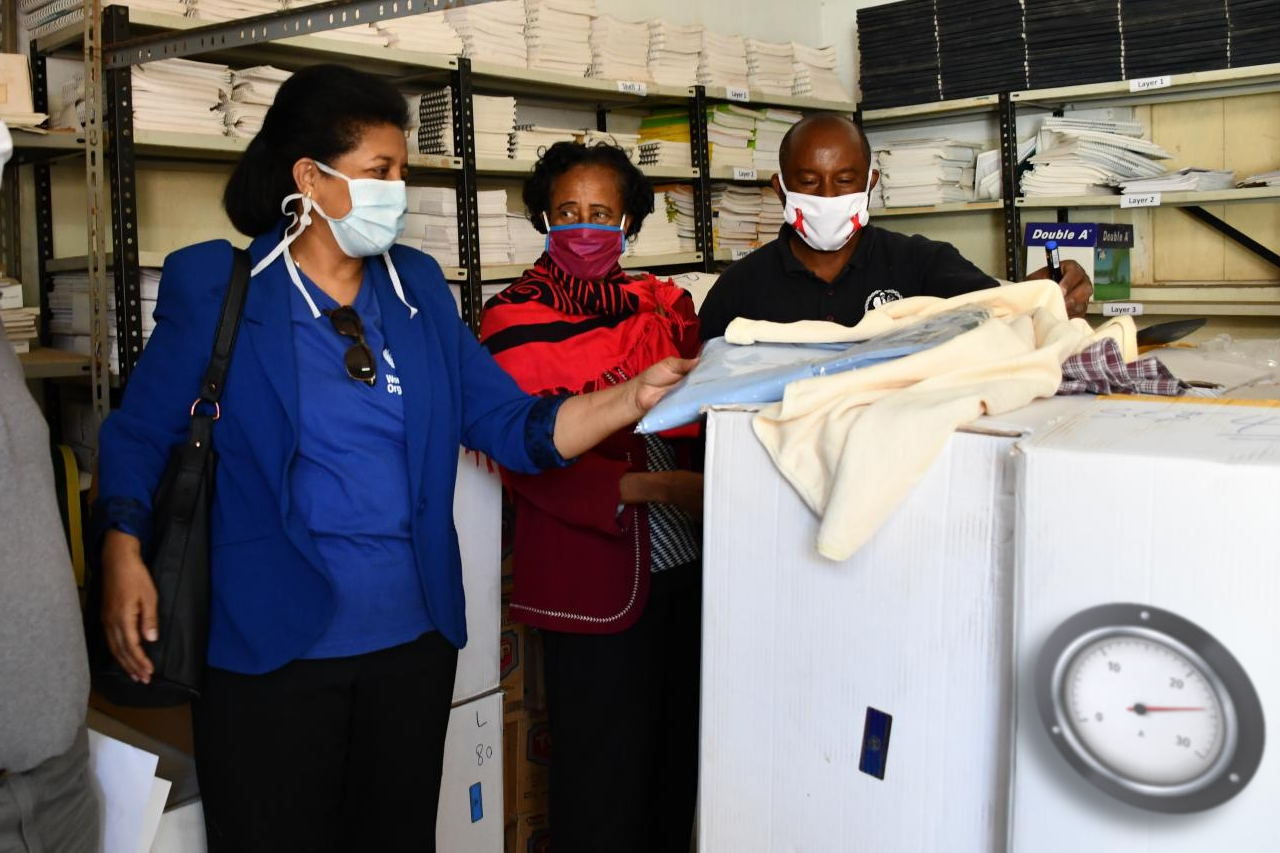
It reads 24 A
